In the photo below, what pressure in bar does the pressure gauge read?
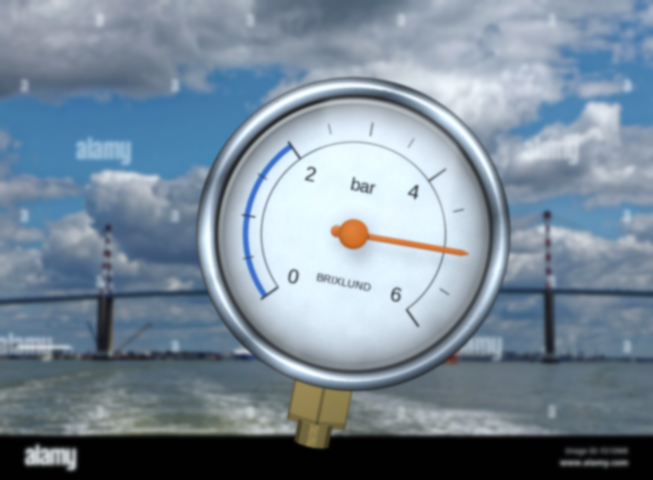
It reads 5 bar
